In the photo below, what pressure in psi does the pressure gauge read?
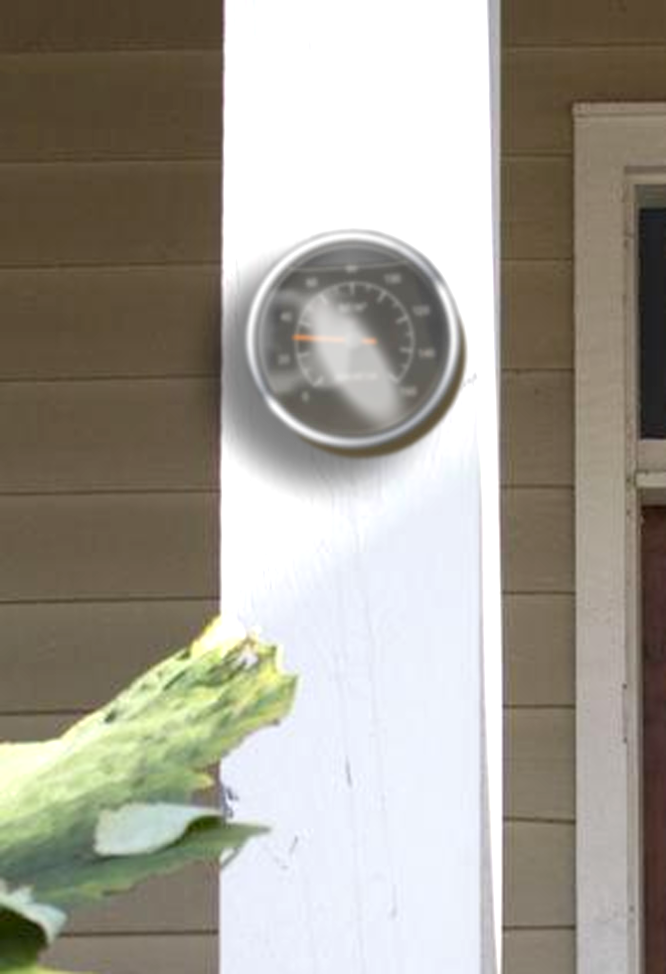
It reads 30 psi
